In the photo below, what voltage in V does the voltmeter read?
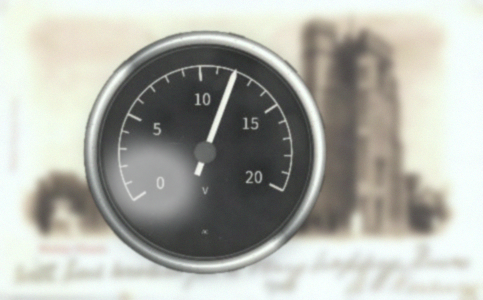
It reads 12 V
